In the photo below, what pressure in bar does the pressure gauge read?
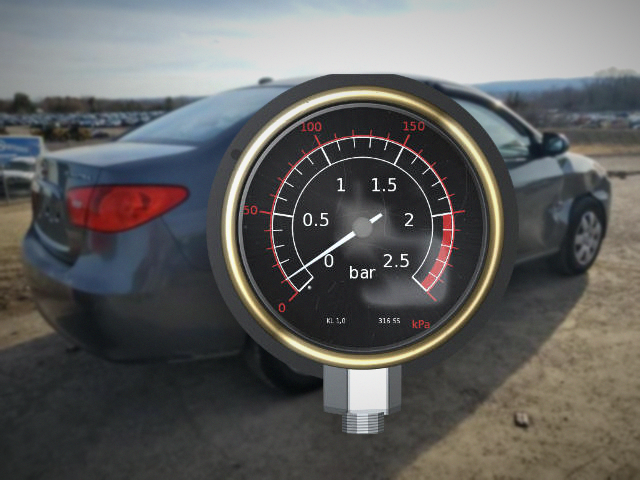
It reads 0.1 bar
